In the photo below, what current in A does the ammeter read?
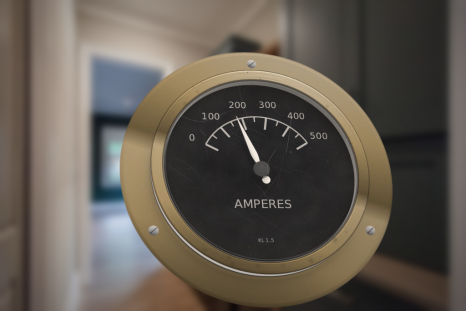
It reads 175 A
